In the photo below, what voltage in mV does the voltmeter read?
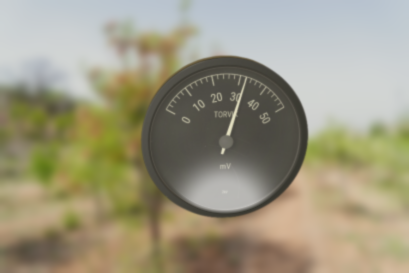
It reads 32 mV
